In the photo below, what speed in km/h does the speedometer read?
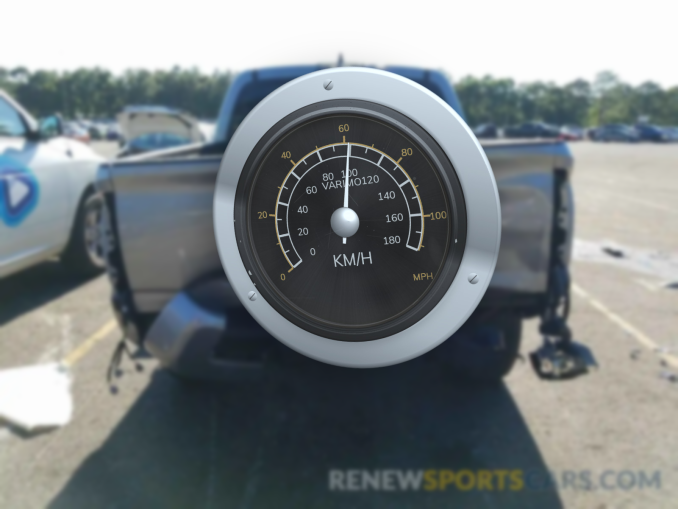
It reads 100 km/h
